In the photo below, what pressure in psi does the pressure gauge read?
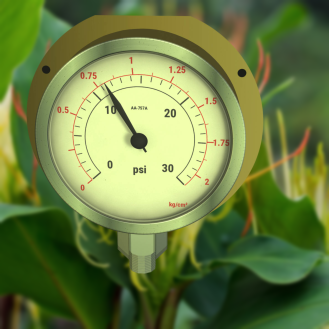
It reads 11.5 psi
